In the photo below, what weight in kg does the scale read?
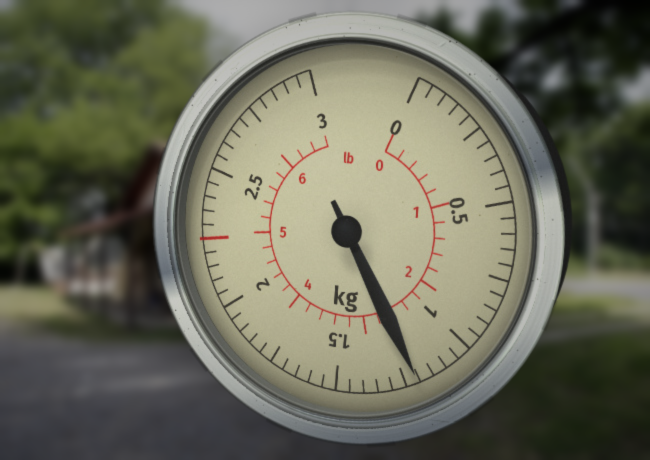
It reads 1.2 kg
